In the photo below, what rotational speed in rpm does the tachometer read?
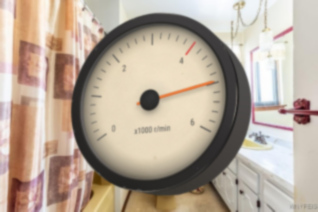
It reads 5000 rpm
